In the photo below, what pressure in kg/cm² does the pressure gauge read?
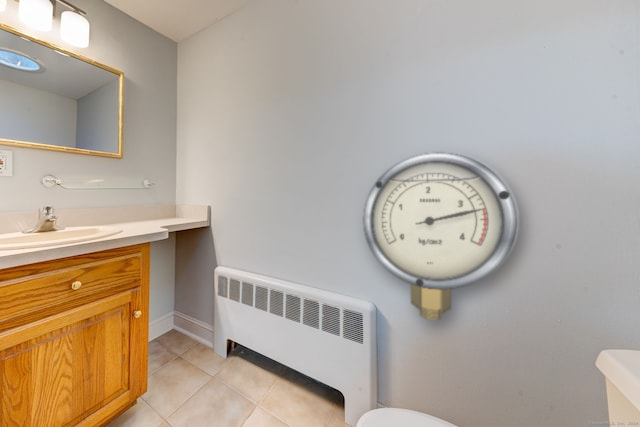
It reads 3.3 kg/cm²
